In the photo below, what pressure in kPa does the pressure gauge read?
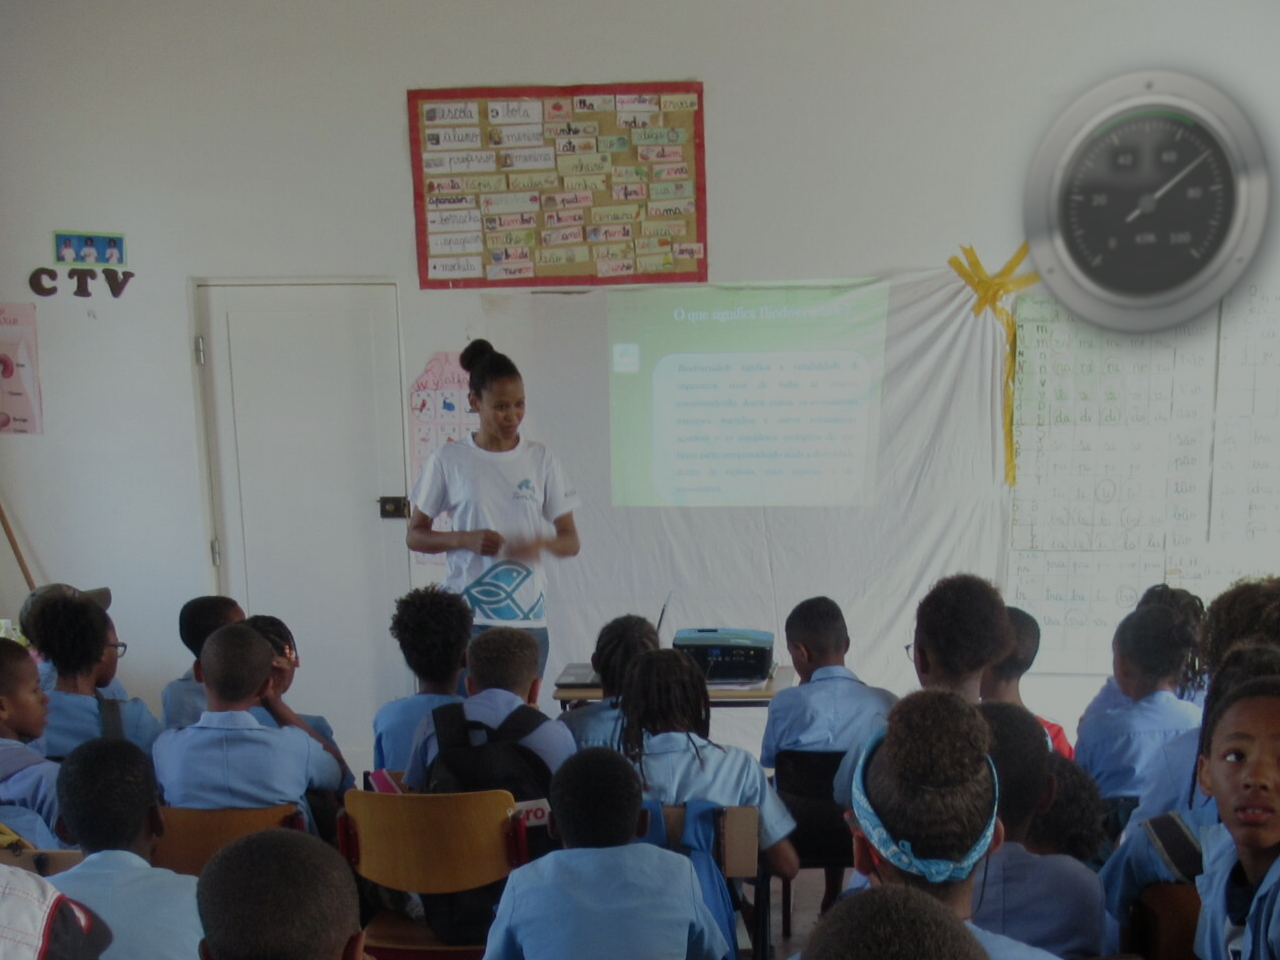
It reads 70 kPa
